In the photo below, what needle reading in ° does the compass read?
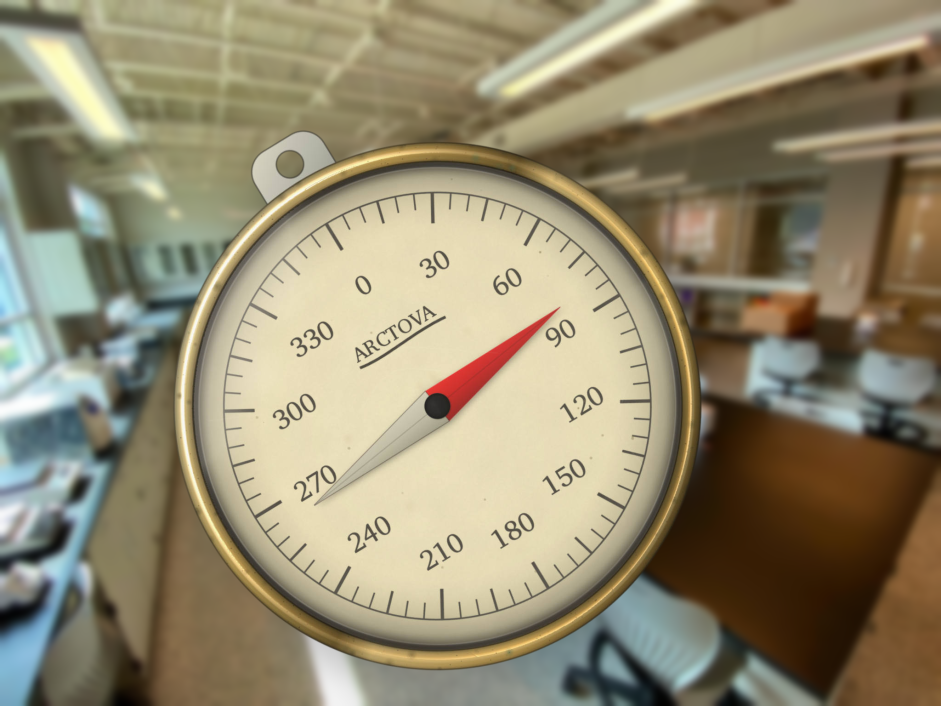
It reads 82.5 °
